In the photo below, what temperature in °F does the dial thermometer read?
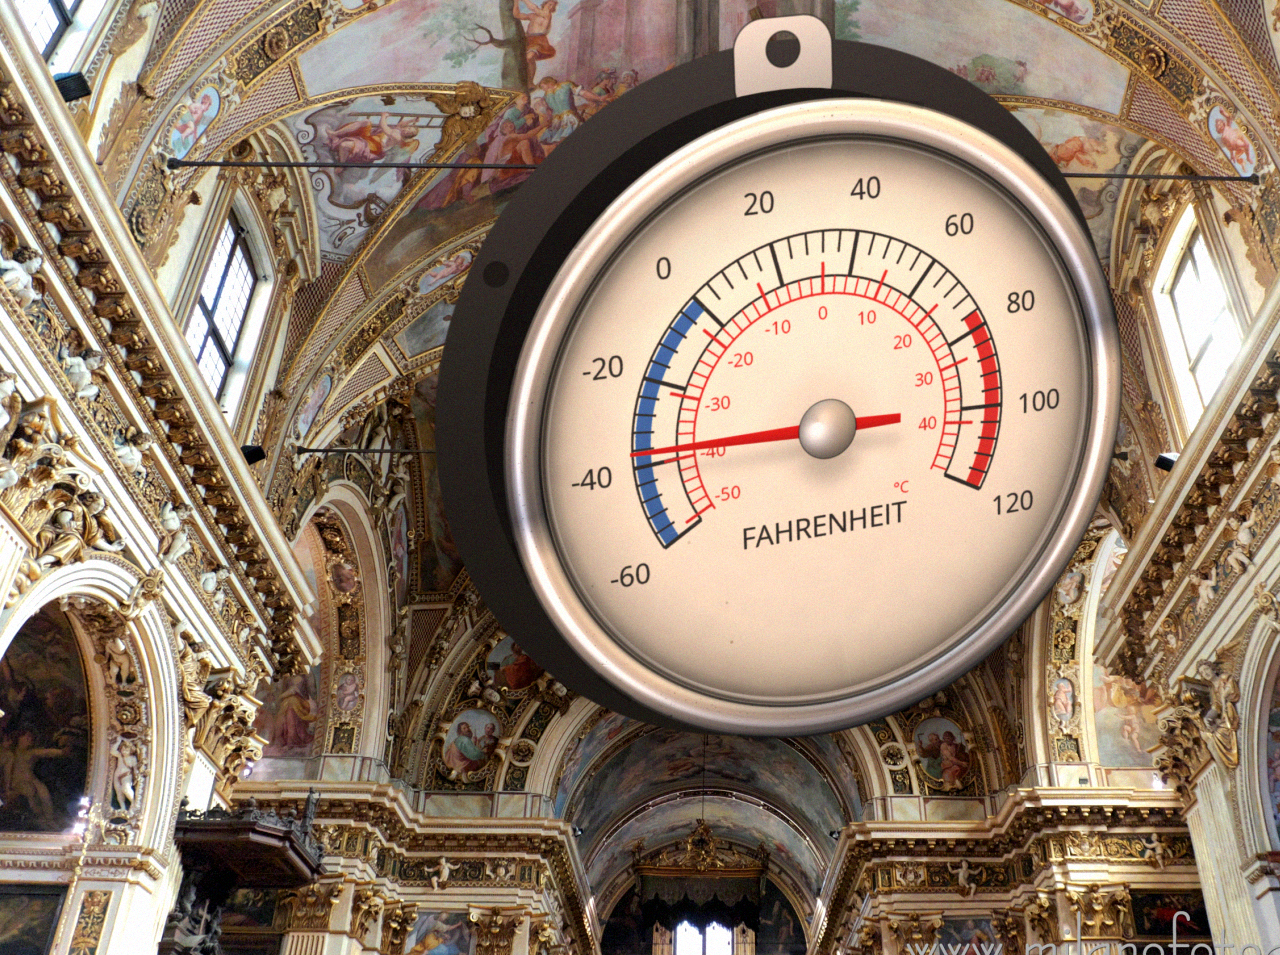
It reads -36 °F
